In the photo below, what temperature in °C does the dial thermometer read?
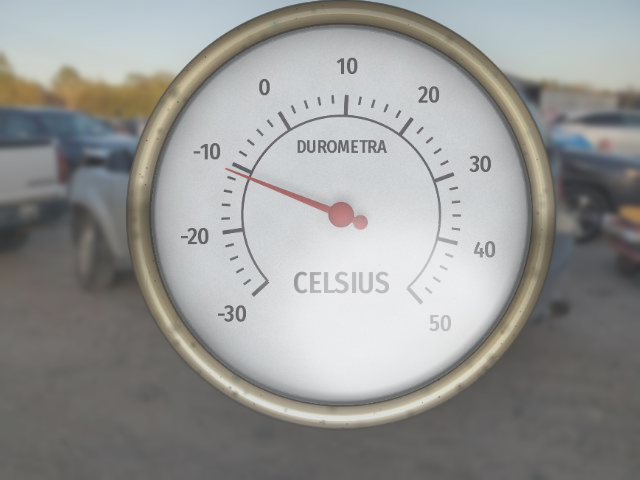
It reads -11 °C
